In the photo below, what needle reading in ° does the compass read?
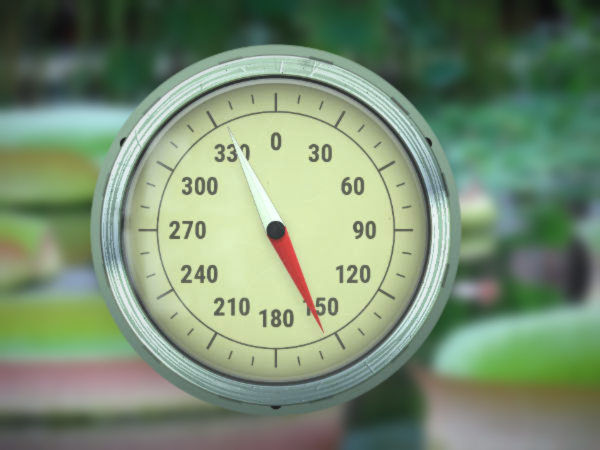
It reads 155 °
